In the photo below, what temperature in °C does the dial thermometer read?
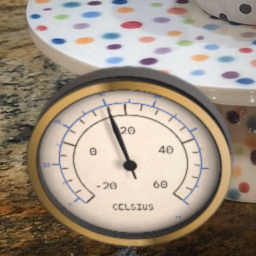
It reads 16 °C
